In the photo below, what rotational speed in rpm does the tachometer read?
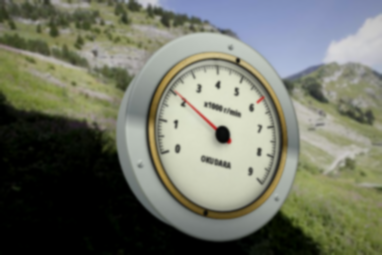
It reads 2000 rpm
